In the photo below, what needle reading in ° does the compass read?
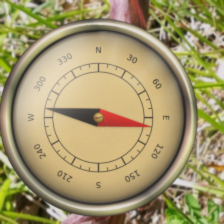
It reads 100 °
